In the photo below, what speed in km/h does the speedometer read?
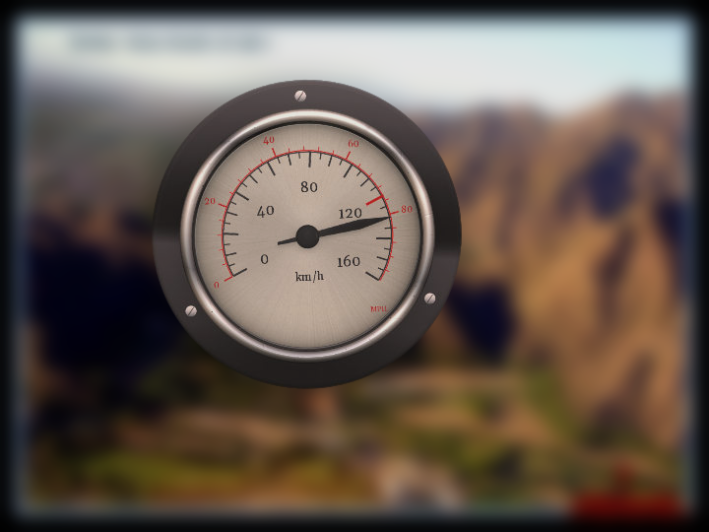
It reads 130 km/h
